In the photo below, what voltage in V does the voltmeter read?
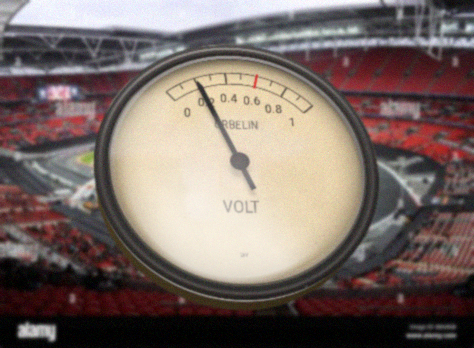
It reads 0.2 V
